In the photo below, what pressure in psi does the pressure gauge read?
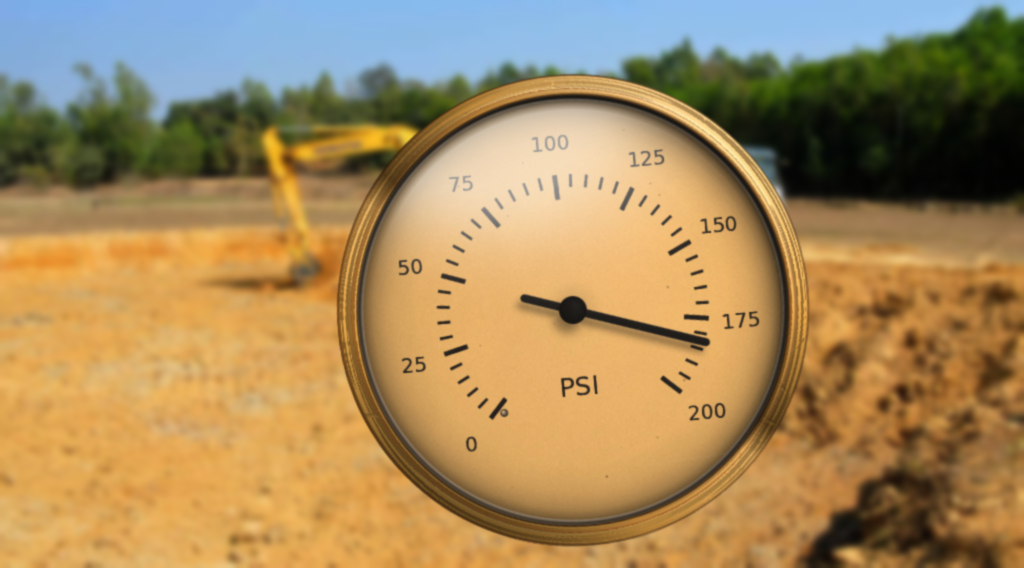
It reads 182.5 psi
